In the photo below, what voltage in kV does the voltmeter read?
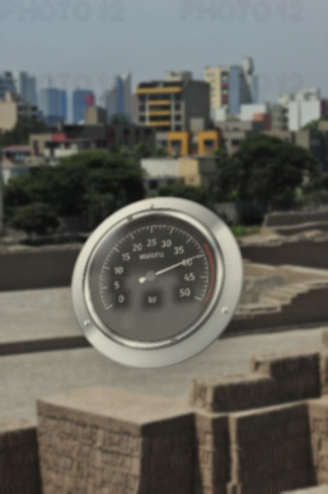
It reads 40 kV
